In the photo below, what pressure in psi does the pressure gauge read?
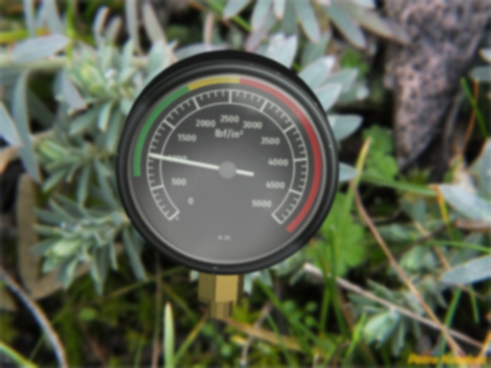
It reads 1000 psi
